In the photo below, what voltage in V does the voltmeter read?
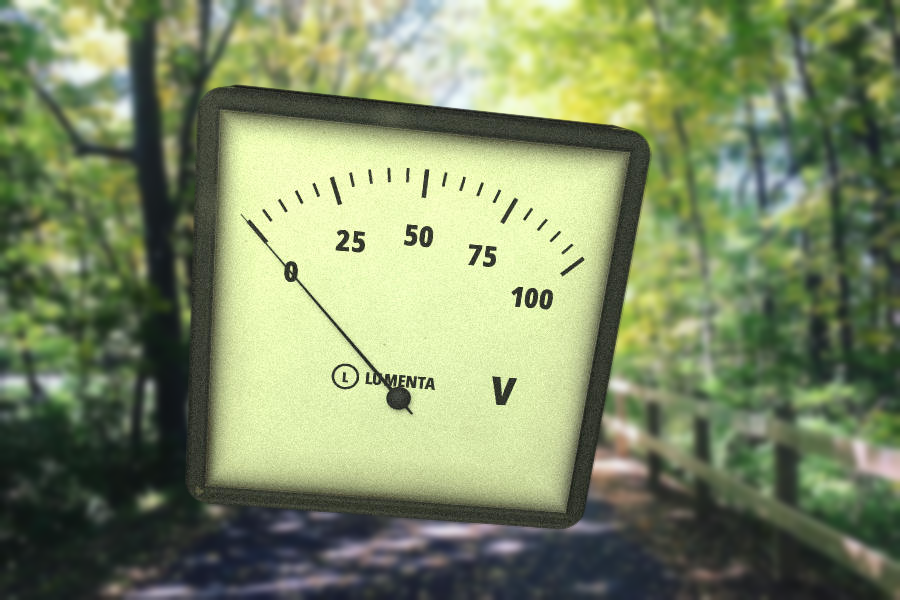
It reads 0 V
